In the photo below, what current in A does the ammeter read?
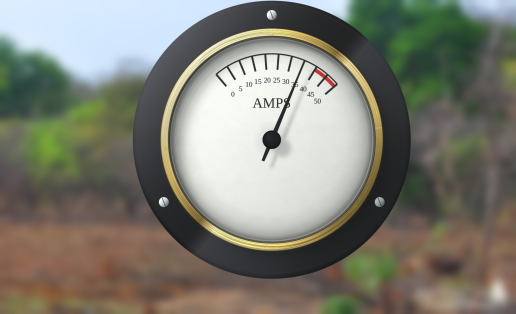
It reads 35 A
